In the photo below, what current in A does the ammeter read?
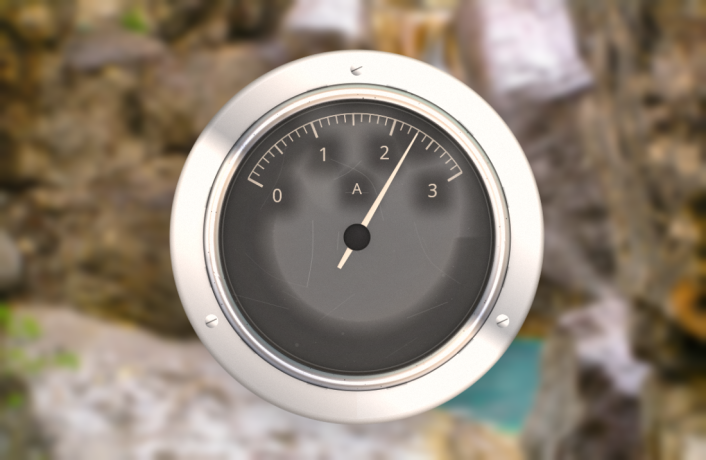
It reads 2.3 A
